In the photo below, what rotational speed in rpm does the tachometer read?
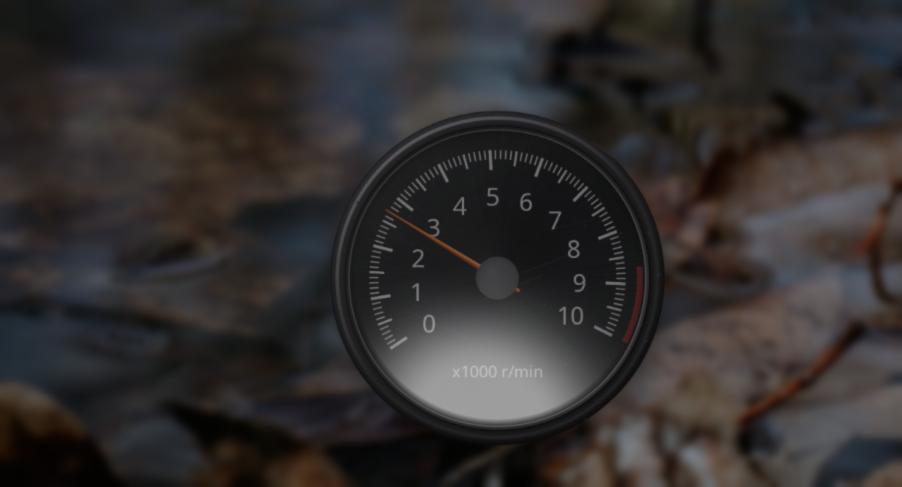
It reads 2700 rpm
